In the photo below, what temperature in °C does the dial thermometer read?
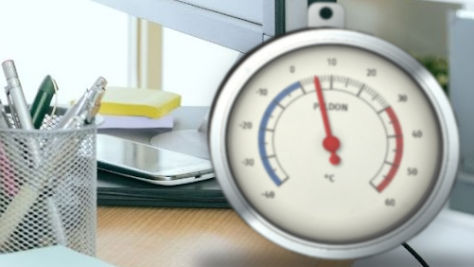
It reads 5 °C
